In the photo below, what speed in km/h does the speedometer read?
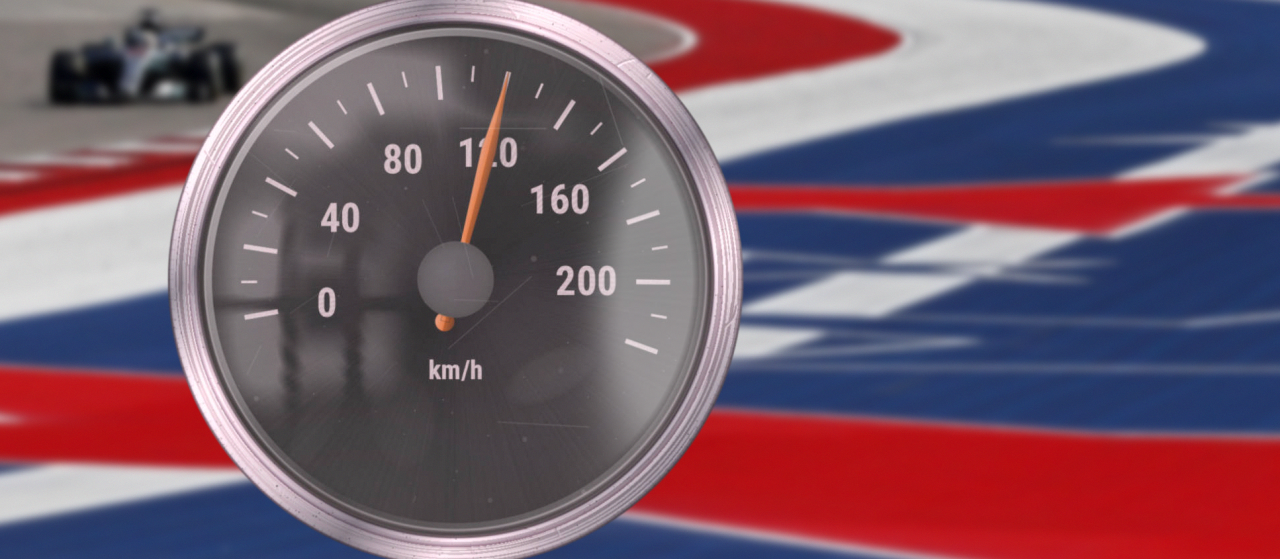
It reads 120 km/h
